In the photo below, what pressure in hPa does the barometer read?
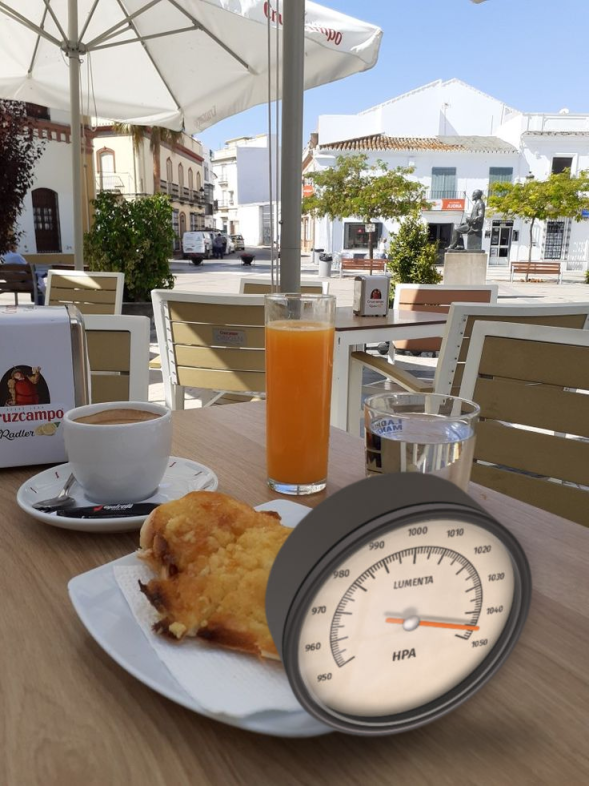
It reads 1045 hPa
